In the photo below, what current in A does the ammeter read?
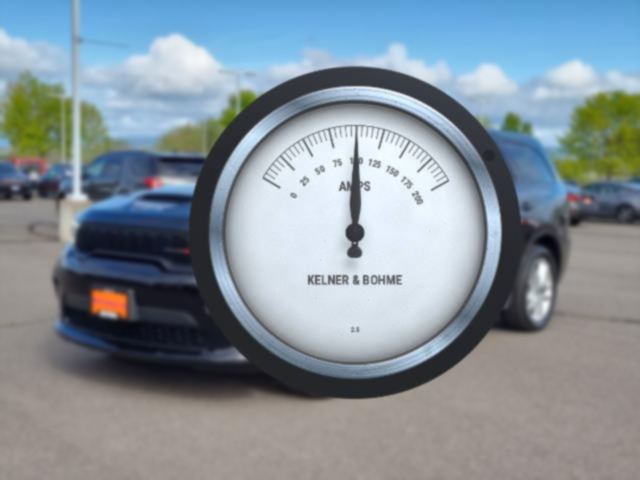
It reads 100 A
